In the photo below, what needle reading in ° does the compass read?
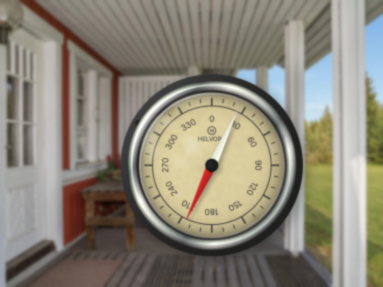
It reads 205 °
